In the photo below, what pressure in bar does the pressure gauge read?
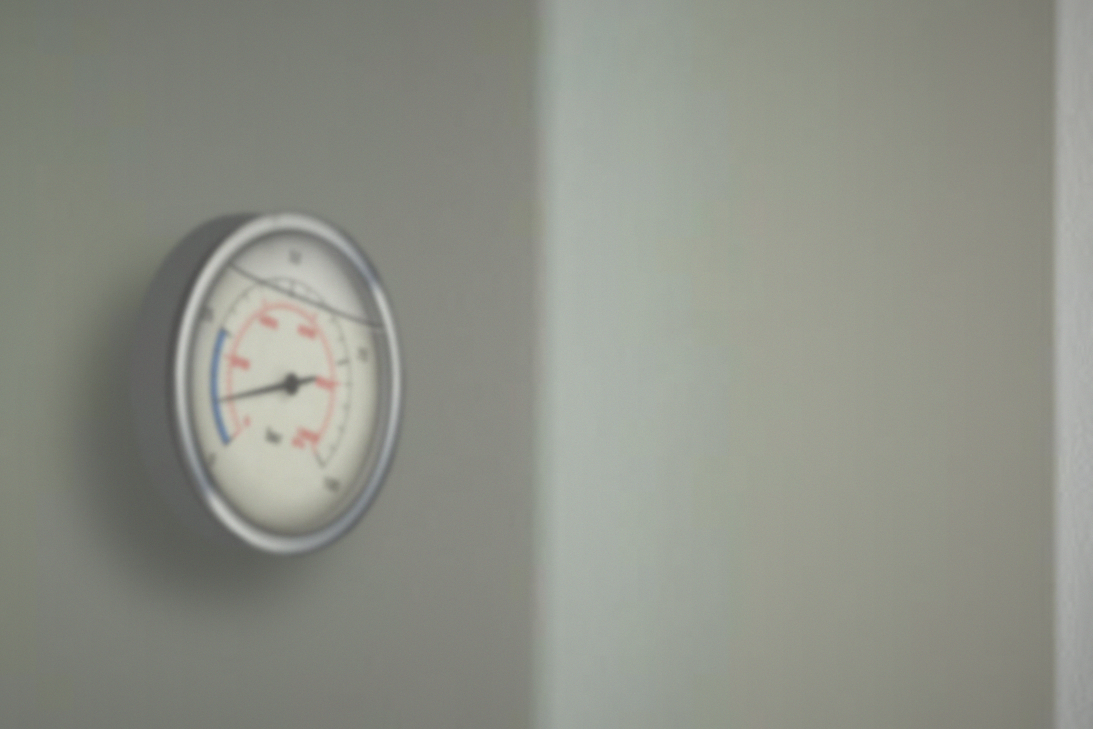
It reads 10 bar
